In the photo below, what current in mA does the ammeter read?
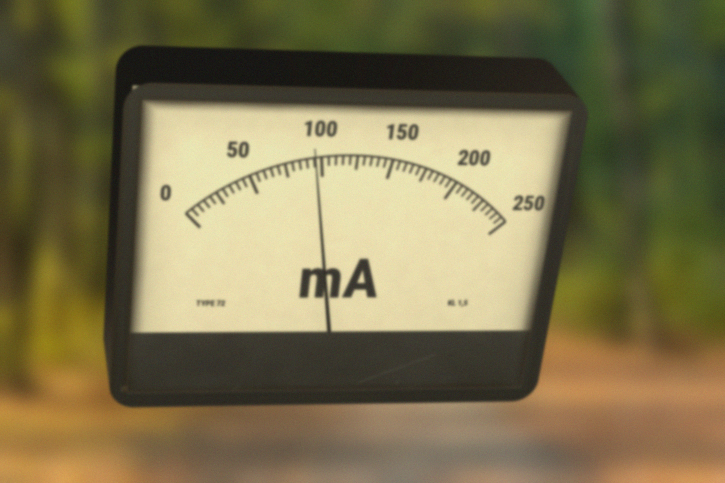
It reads 95 mA
